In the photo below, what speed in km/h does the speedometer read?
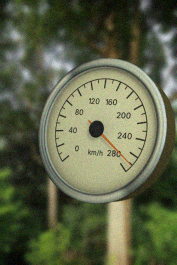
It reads 270 km/h
